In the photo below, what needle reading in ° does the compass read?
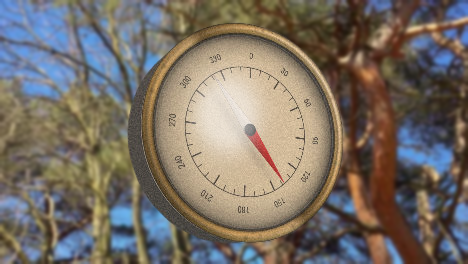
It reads 140 °
